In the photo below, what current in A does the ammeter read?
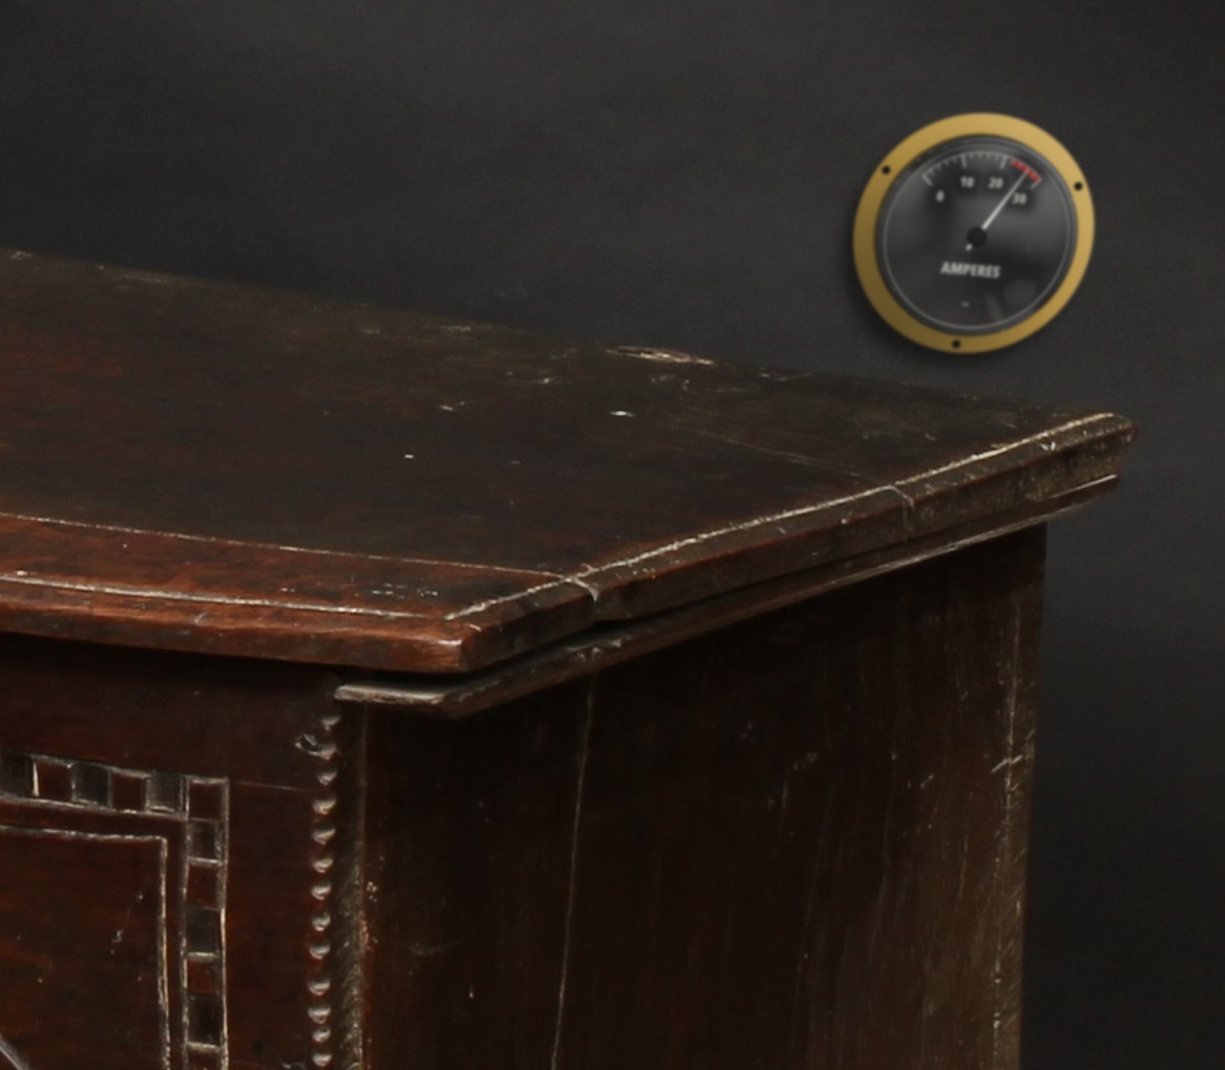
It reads 26 A
